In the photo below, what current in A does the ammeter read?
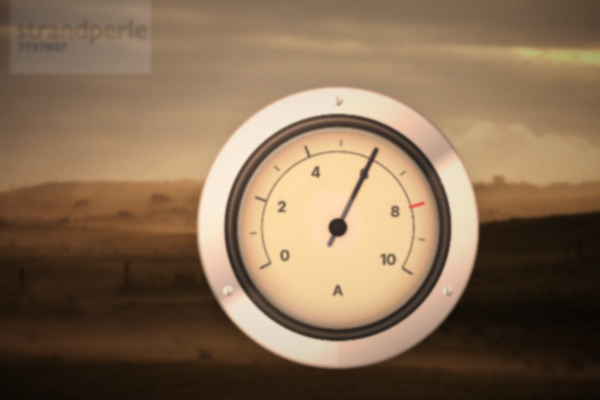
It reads 6 A
